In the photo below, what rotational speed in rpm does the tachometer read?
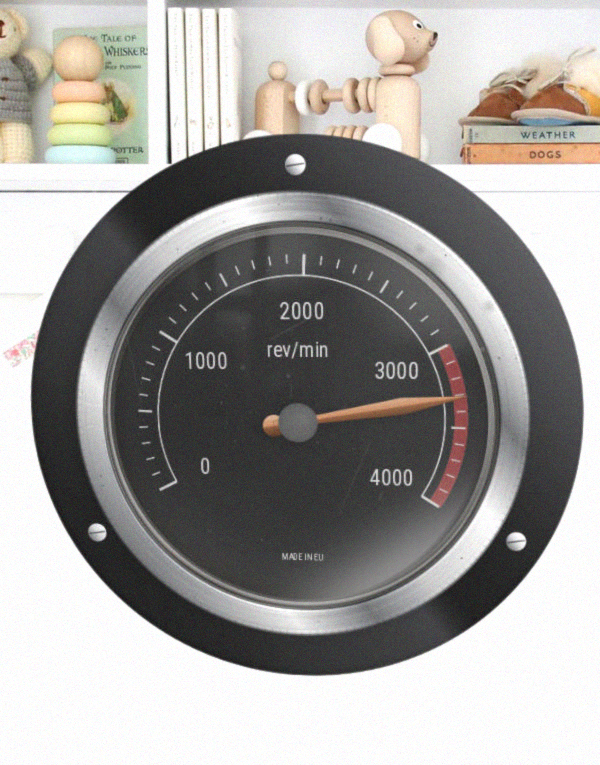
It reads 3300 rpm
